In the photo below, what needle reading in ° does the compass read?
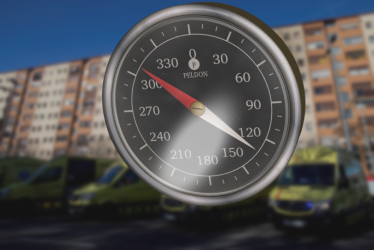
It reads 310 °
